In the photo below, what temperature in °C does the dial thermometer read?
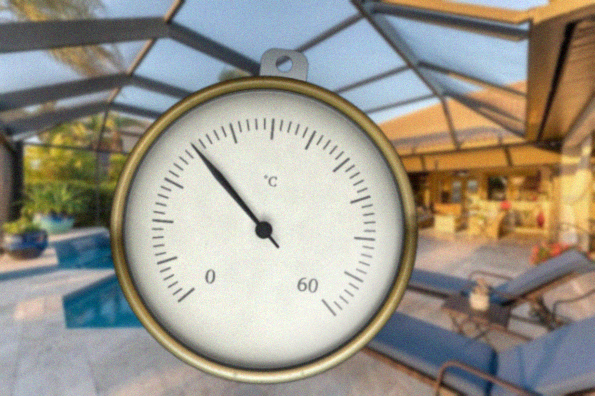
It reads 20 °C
